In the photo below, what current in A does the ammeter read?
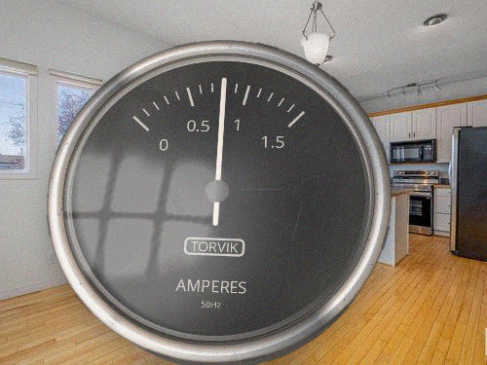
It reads 0.8 A
